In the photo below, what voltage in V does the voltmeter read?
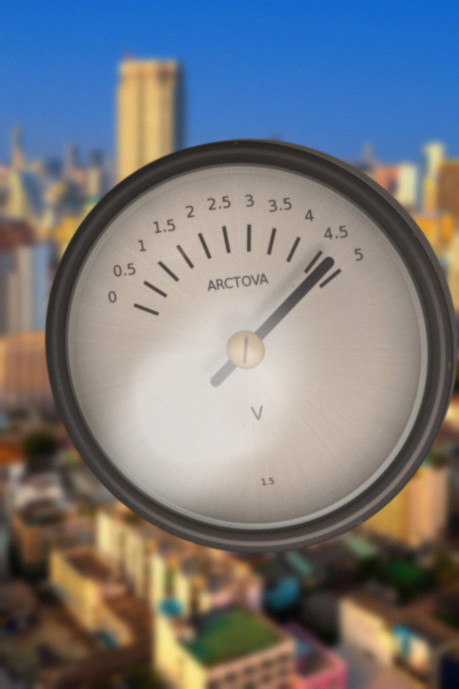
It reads 4.75 V
